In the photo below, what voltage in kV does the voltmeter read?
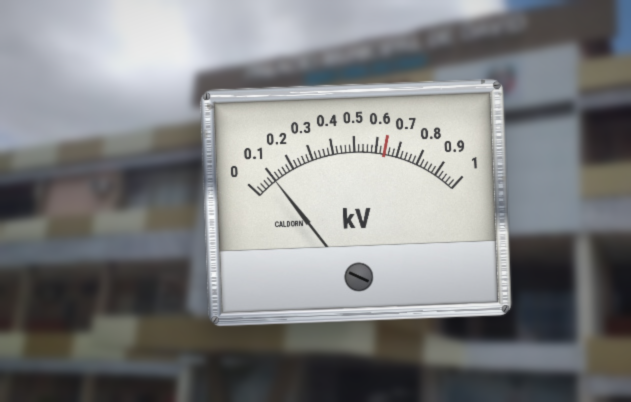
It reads 0.1 kV
